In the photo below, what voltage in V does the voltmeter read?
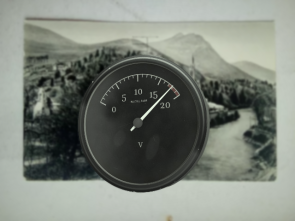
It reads 18 V
